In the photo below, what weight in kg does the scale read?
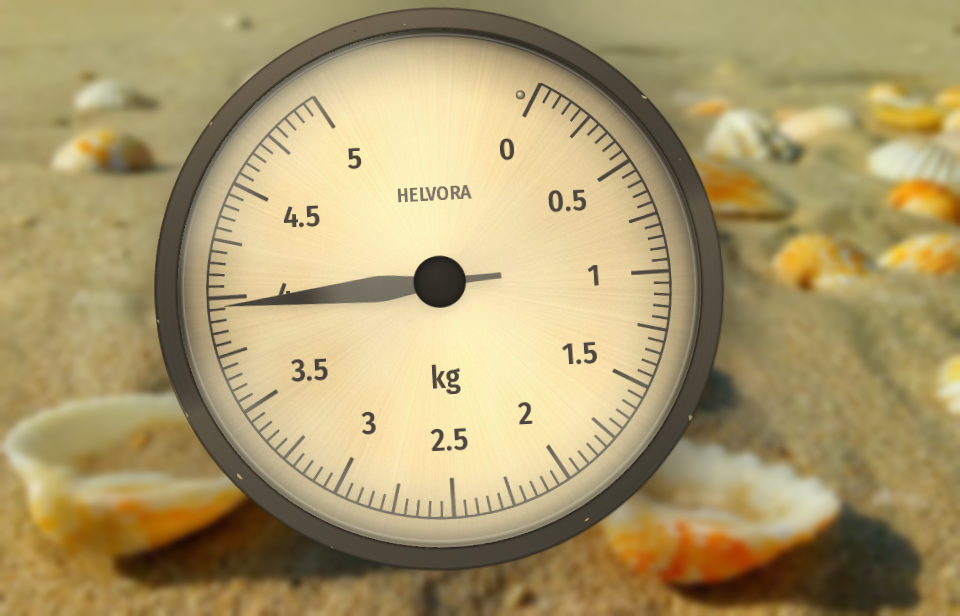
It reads 3.95 kg
